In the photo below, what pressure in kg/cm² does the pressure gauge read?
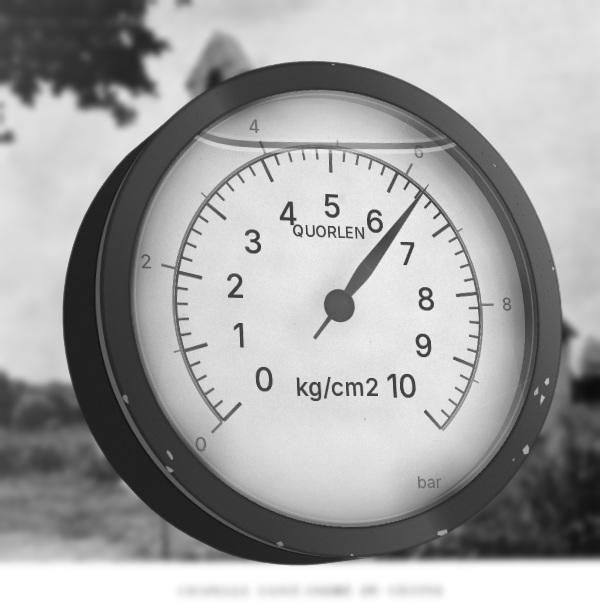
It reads 6.4 kg/cm²
